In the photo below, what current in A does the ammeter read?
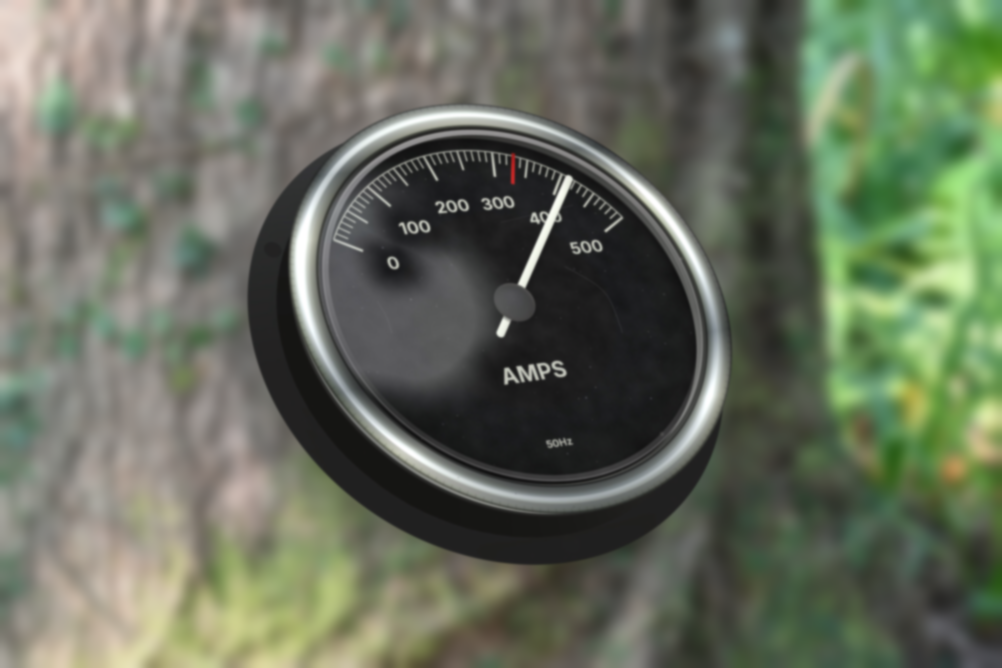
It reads 410 A
